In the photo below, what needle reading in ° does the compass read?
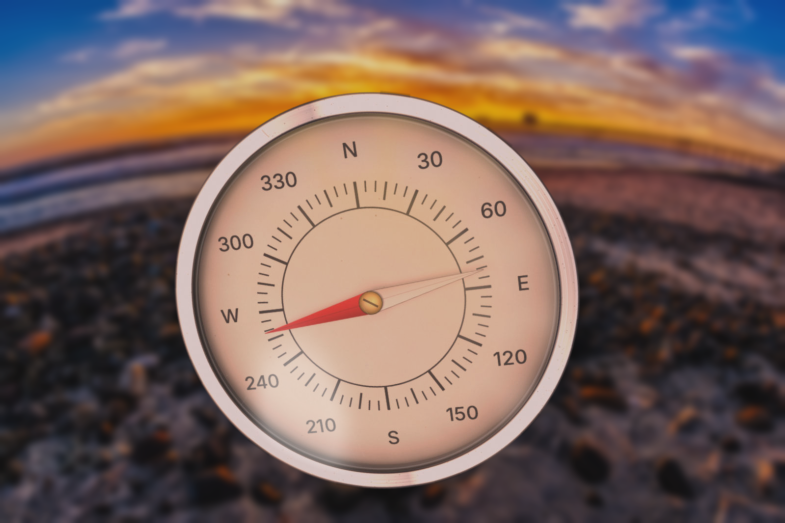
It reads 260 °
